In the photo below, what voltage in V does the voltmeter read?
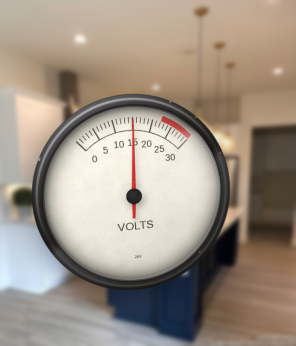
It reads 15 V
